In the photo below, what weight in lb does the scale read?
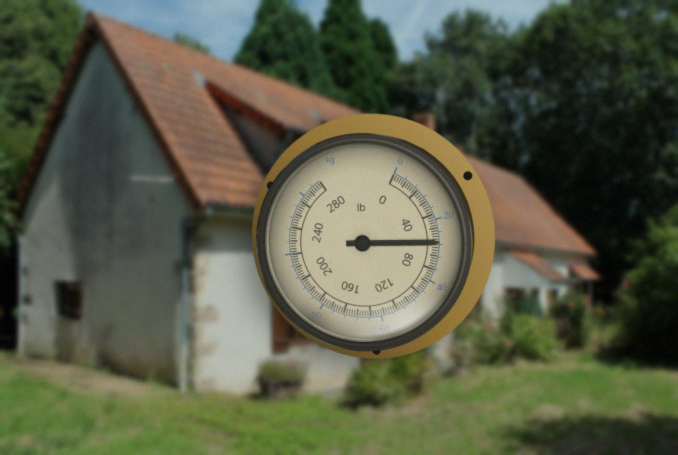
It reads 60 lb
